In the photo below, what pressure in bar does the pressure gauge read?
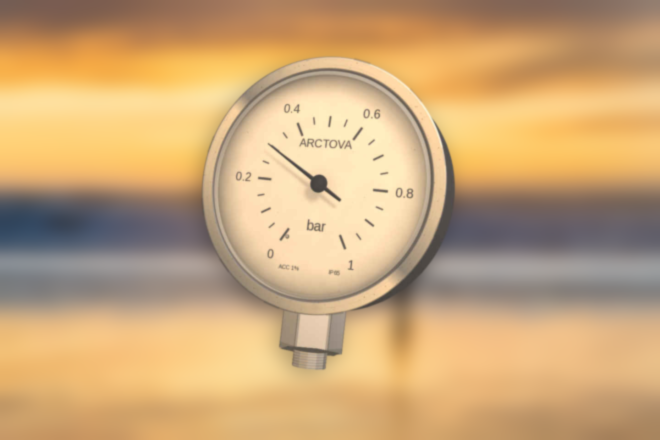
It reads 0.3 bar
